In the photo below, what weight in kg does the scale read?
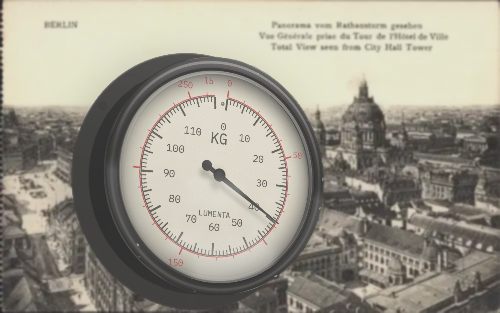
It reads 40 kg
